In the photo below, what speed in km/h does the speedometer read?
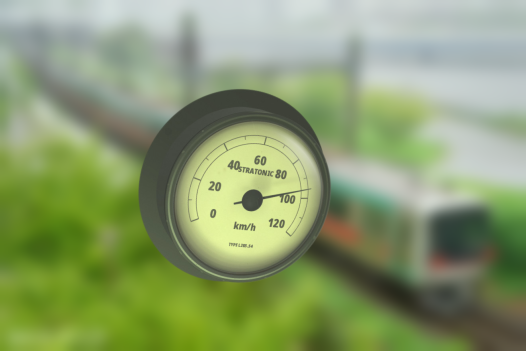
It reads 95 km/h
